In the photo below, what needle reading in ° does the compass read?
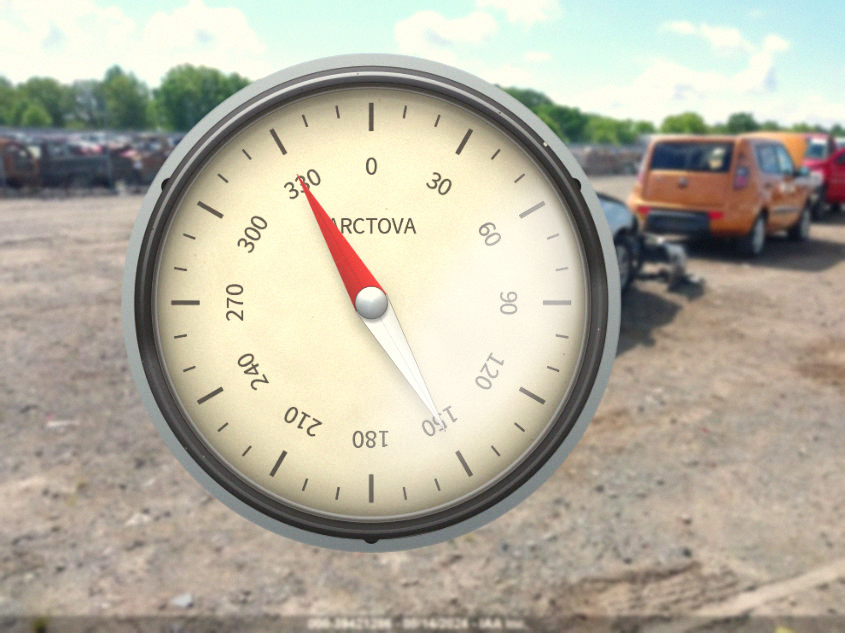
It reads 330 °
